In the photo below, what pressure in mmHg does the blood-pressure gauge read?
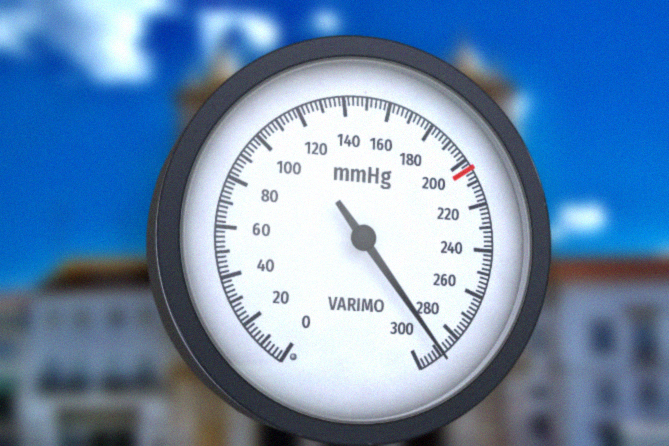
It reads 290 mmHg
